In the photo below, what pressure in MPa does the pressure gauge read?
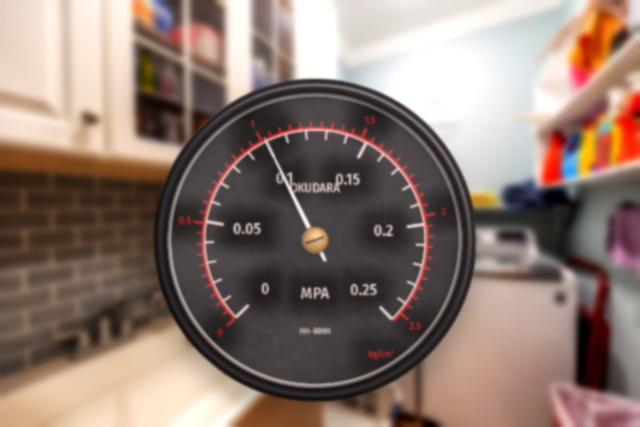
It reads 0.1 MPa
